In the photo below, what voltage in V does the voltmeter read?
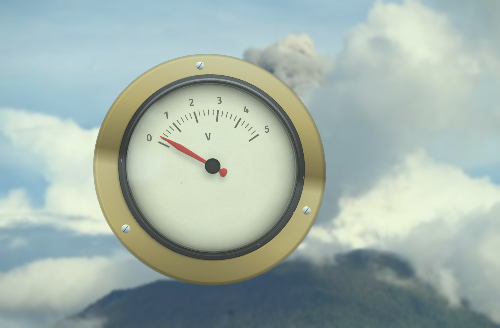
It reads 0.2 V
